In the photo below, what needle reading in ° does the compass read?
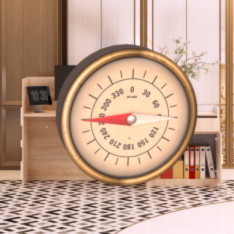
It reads 270 °
